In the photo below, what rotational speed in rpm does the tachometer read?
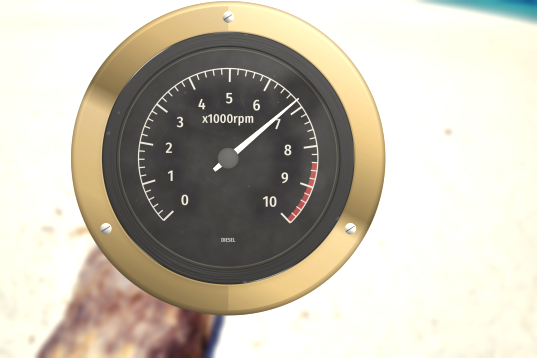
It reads 6800 rpm
